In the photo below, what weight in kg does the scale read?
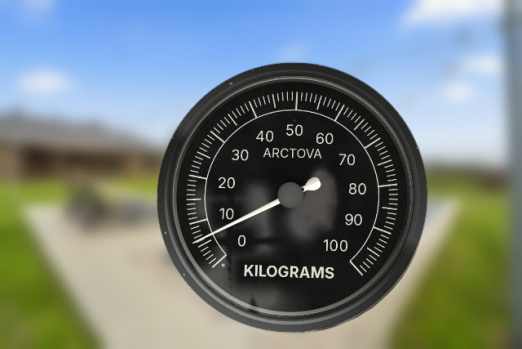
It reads 6 kg
